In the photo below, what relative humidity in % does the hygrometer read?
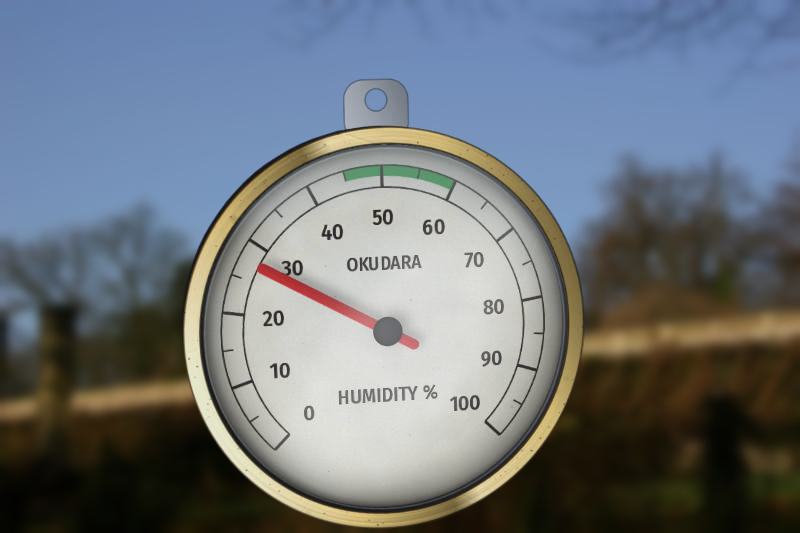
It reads 27.5 %
